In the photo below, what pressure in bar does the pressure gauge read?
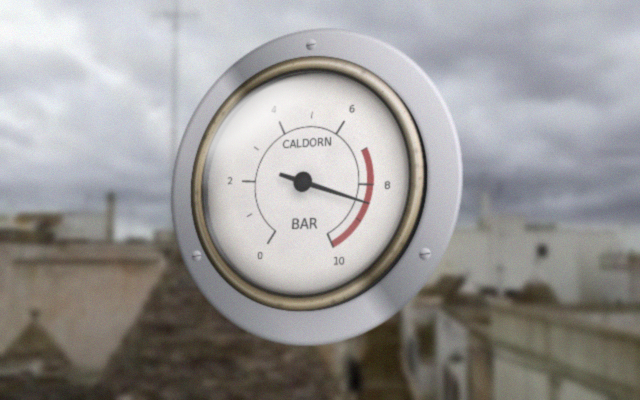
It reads 8.5 bar
